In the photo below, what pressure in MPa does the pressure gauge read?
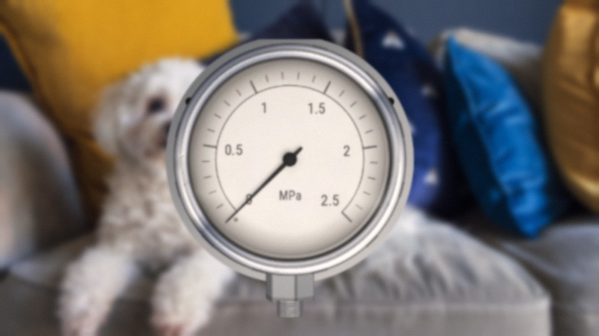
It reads 0 MPa
